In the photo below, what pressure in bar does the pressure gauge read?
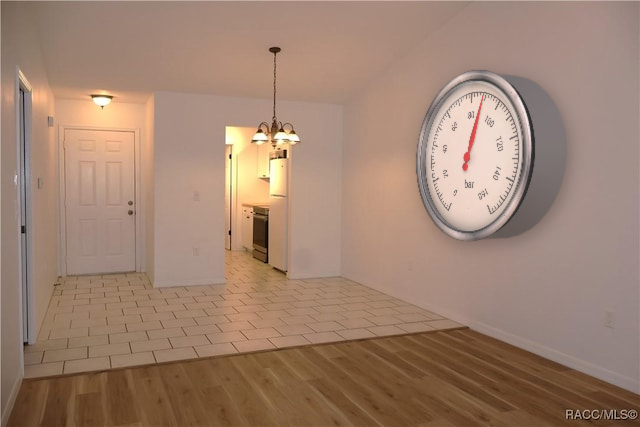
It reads 90 bar
